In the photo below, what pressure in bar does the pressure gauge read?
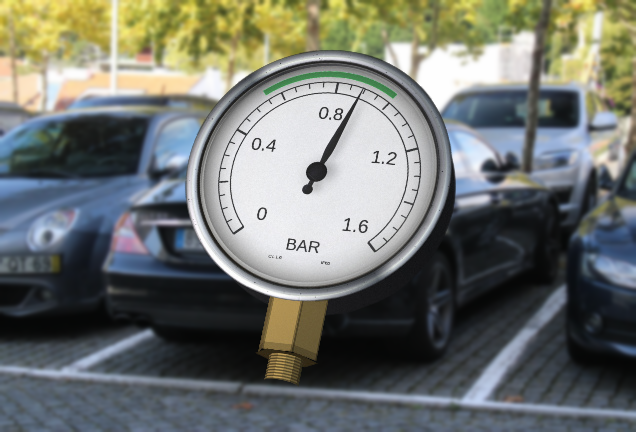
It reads 0.9 bar
